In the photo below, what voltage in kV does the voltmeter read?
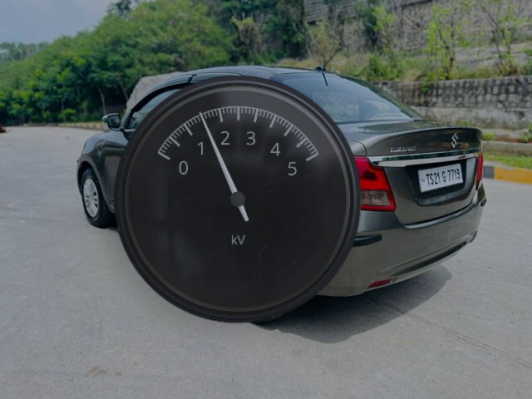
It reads 1.5 kV
